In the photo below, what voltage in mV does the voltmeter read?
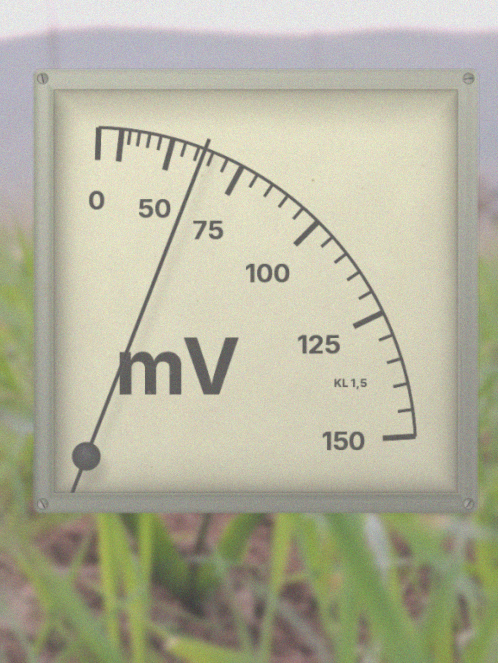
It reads 62.5 mV
